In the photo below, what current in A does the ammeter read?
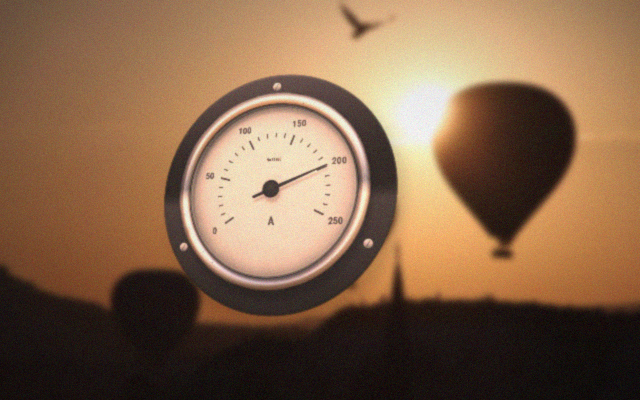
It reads 200 A
